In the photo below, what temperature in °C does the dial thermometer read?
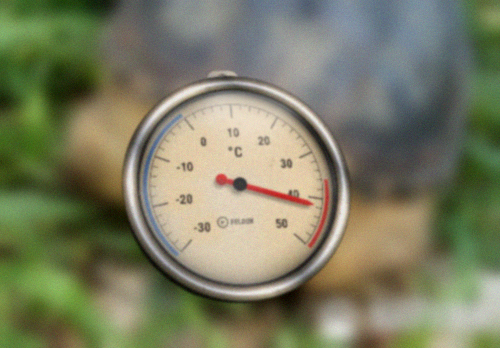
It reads 42 °C
